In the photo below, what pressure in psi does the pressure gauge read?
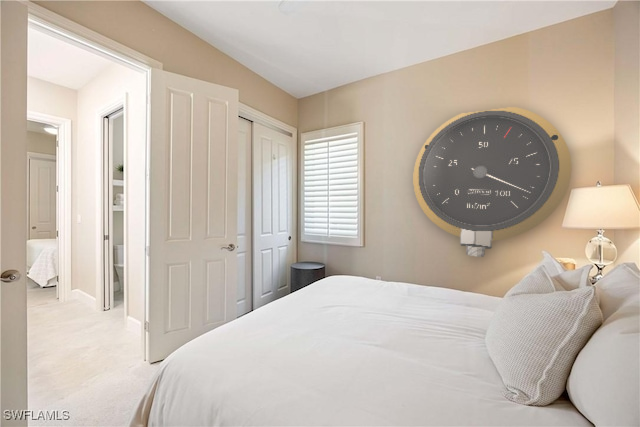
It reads 92.5 psi
